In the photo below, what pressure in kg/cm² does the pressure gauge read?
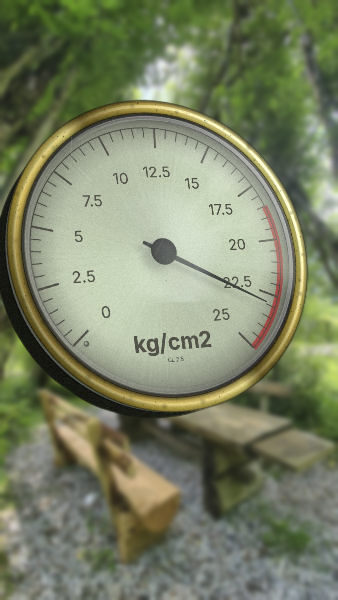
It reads 23 kg/cm²
